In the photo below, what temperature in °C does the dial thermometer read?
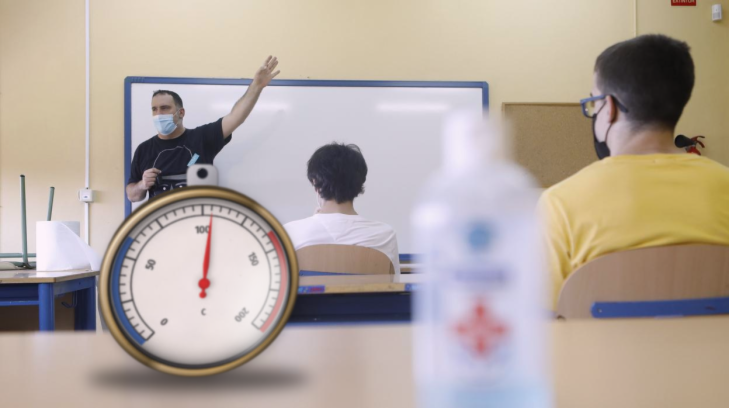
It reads 105 °C
